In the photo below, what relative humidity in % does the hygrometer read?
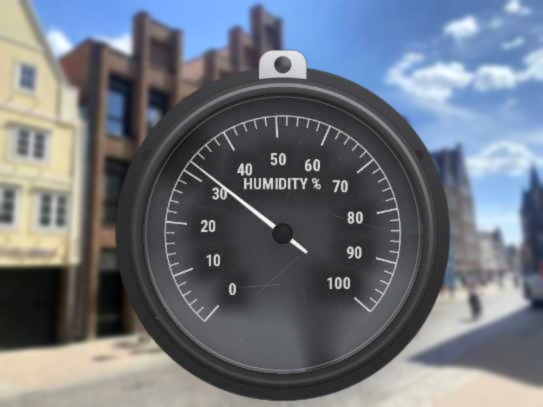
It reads 32 %
